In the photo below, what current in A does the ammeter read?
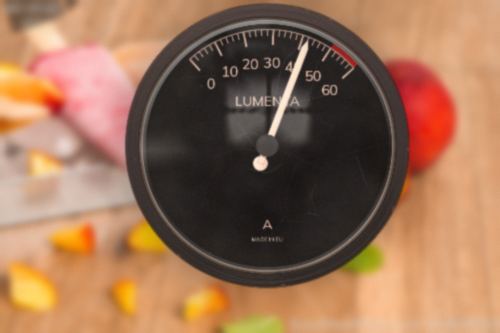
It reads 42 A
